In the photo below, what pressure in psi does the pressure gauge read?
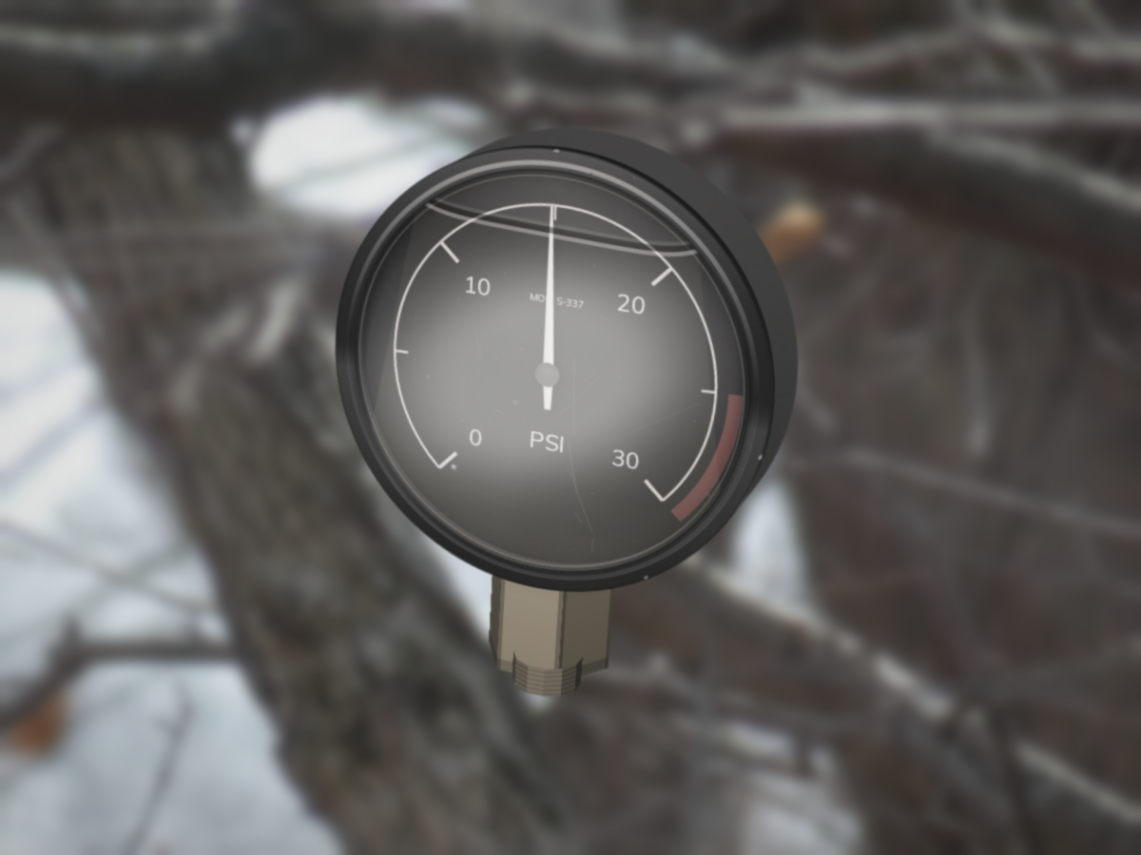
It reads 15 psi
